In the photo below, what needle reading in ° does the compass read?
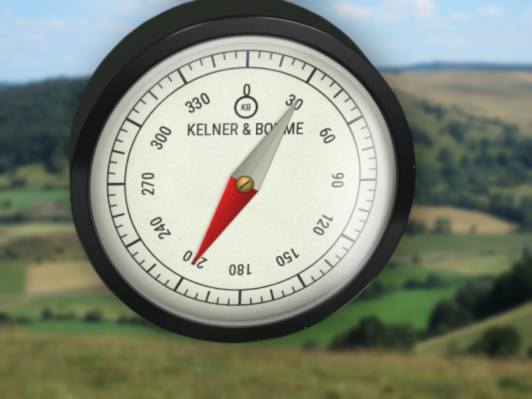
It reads 210 °
